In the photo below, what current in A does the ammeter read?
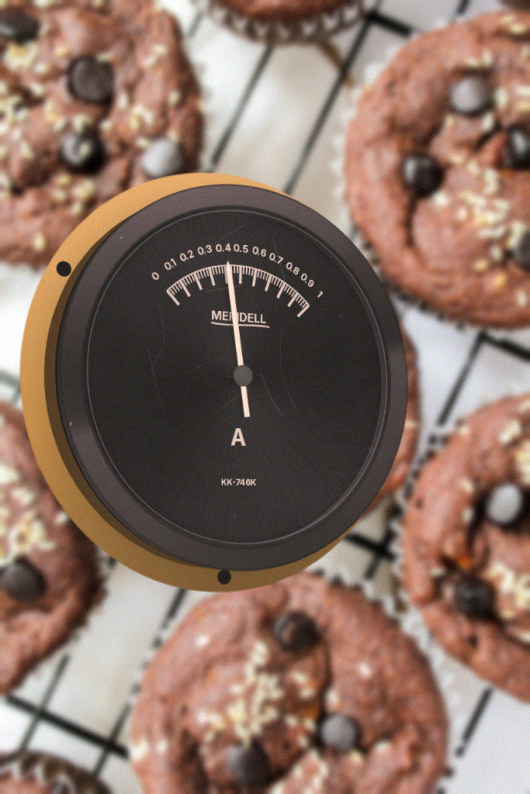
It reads 0.4 A
